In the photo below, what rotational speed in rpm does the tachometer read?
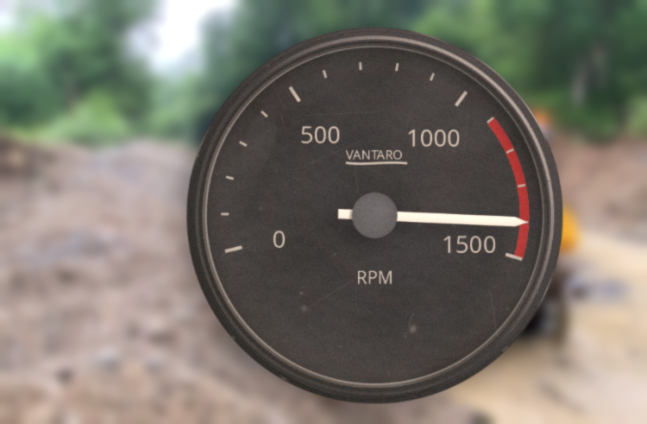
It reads 1400 rpm
